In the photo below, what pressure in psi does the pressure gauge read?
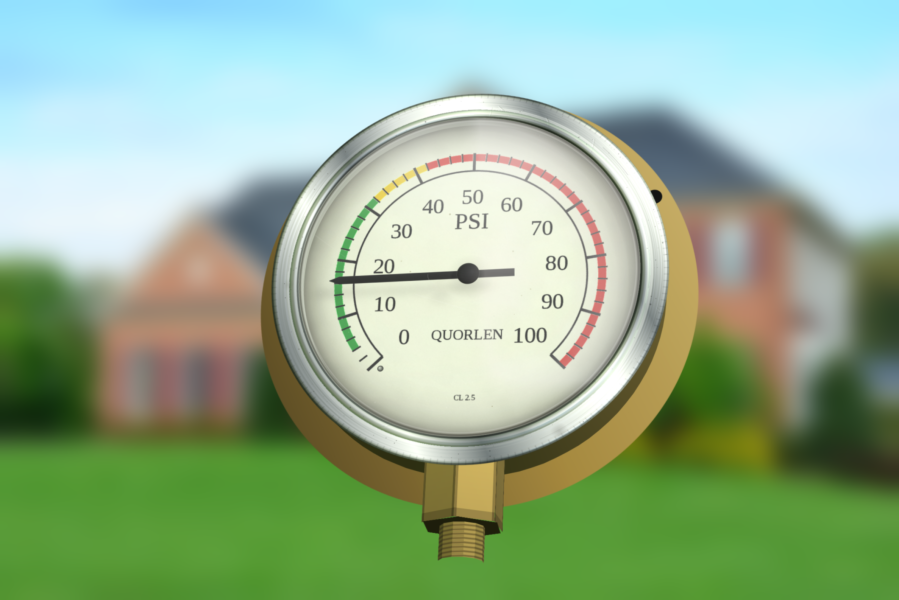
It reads 16 psi
